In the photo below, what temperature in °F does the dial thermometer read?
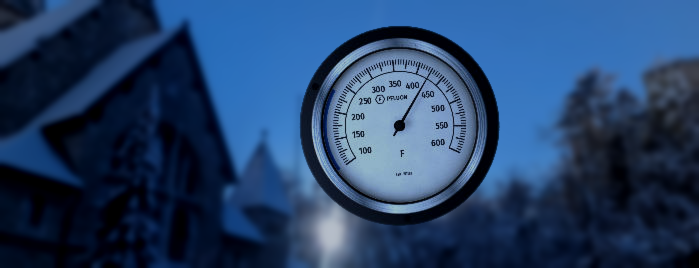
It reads 425 °F
